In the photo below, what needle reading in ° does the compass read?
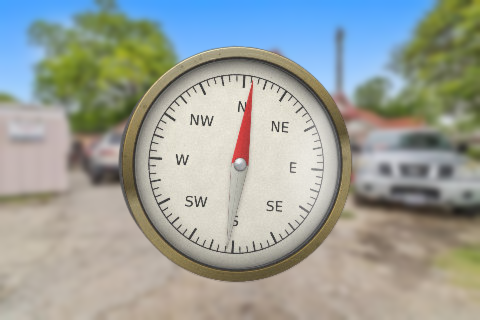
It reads 5 °
